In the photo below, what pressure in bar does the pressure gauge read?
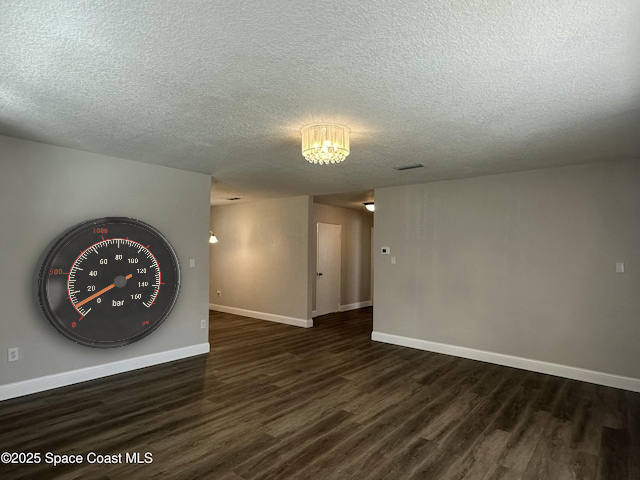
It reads 10 bar
